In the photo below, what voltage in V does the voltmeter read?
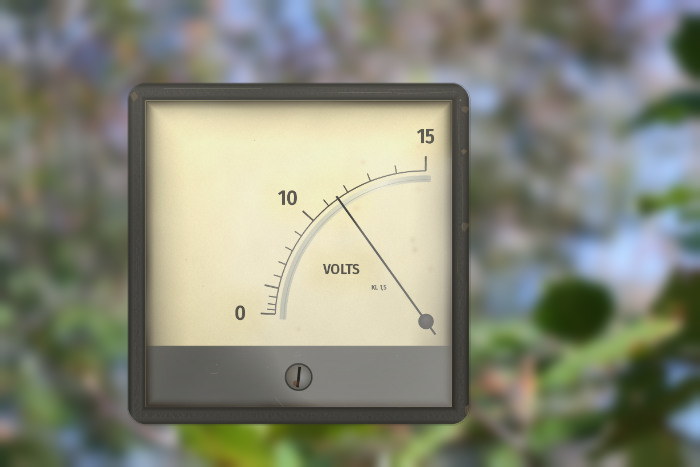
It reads 11.5 V
